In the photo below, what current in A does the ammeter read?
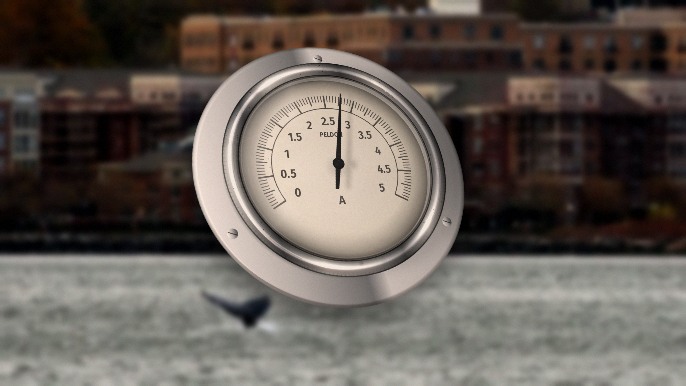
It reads 2.75 A
